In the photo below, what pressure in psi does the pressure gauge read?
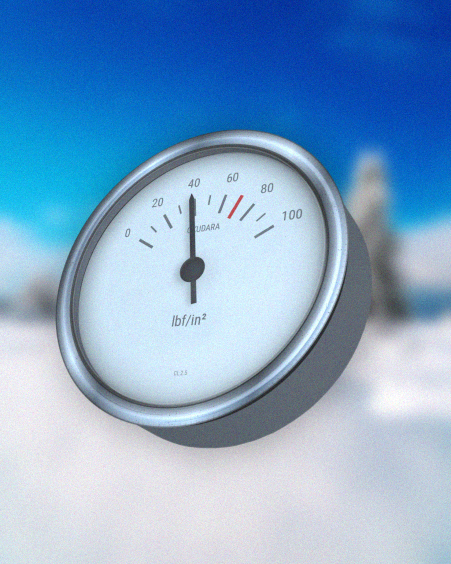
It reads 40 psi
